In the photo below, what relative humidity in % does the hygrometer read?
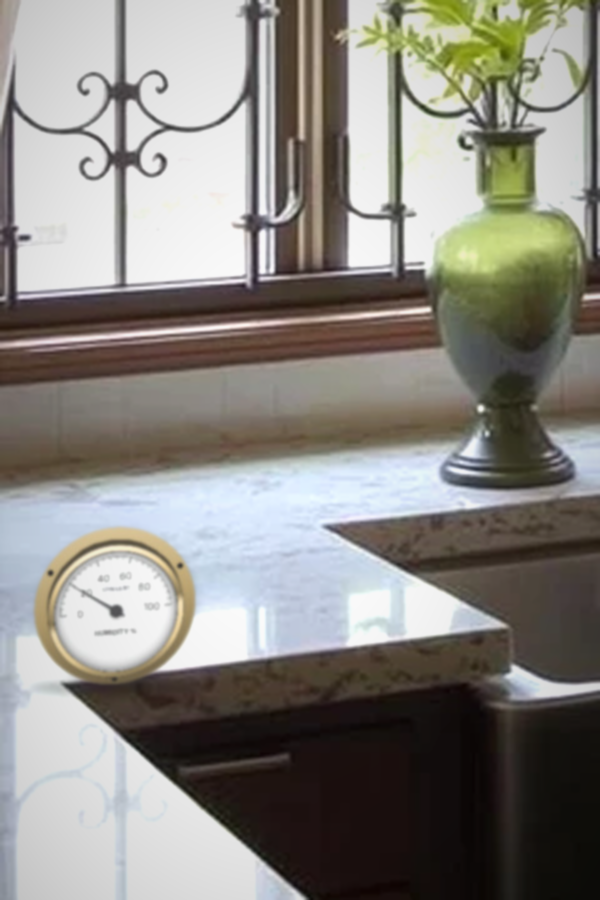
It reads 20 %
